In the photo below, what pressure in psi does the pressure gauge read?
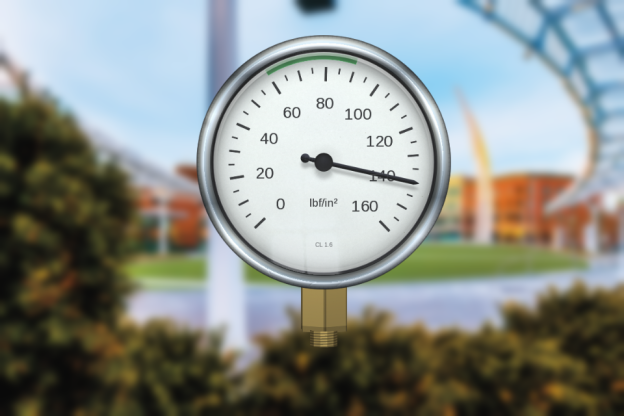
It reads 140 psi
